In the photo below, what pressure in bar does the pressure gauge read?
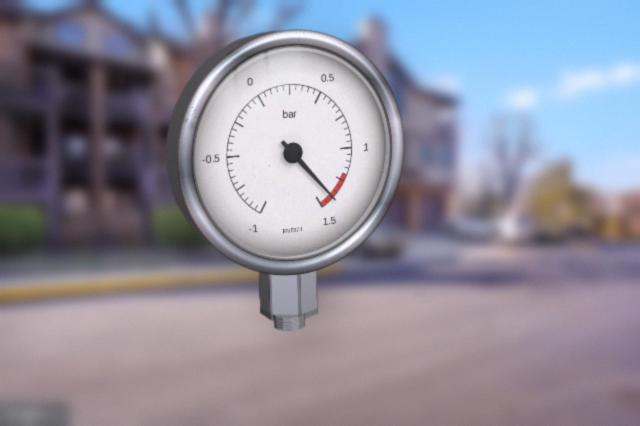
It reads 1.4 bar
